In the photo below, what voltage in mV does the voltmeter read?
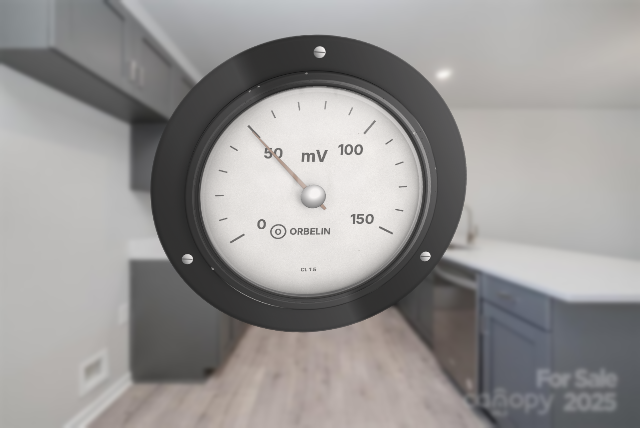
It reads 50 mV
